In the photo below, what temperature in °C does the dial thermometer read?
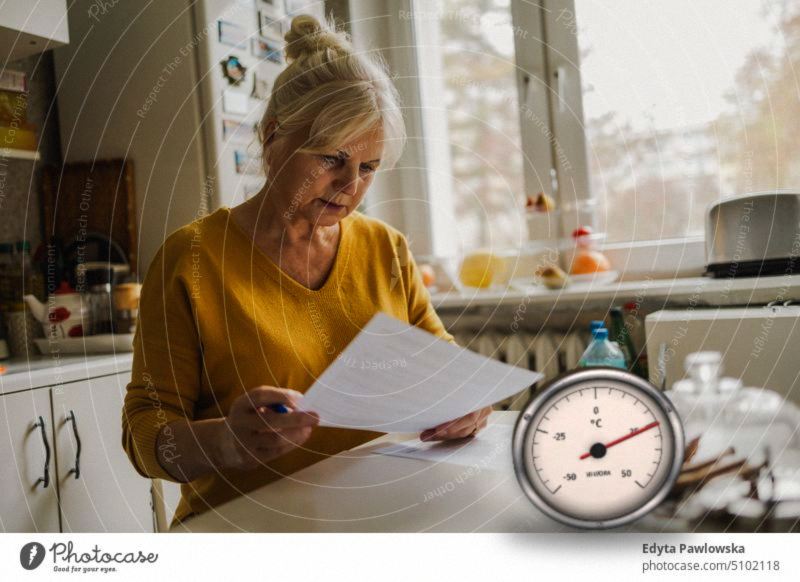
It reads 25 °C
